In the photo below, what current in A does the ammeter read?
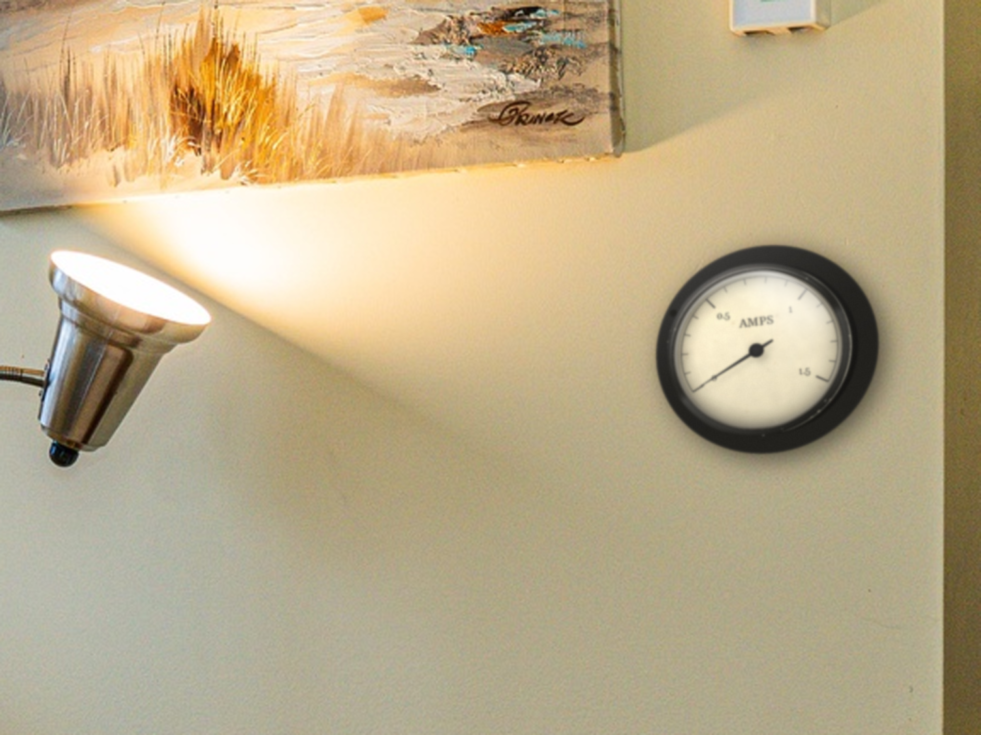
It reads 0 A
